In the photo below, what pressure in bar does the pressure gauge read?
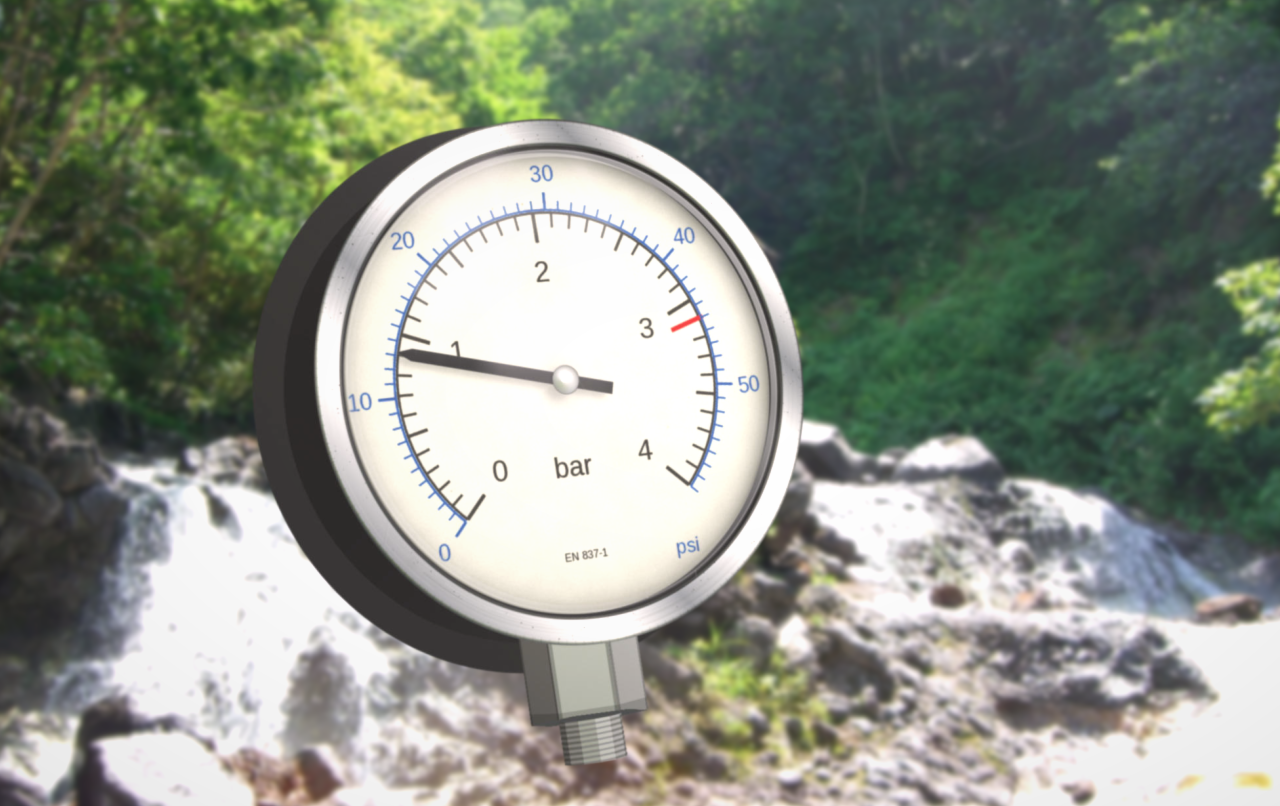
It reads 0.9 bar
